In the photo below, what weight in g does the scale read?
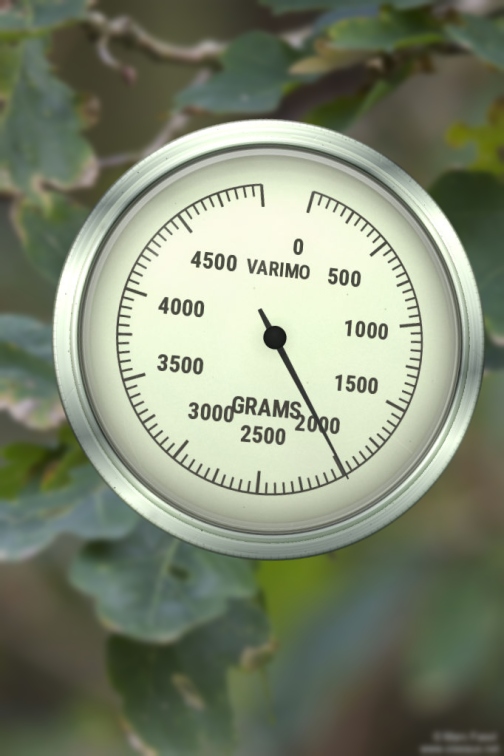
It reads 2000 g
